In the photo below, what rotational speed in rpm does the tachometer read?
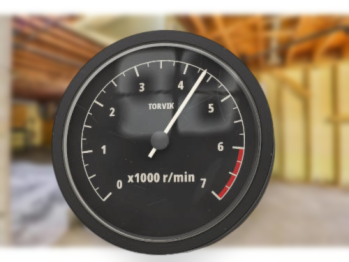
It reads 4375 rpm
